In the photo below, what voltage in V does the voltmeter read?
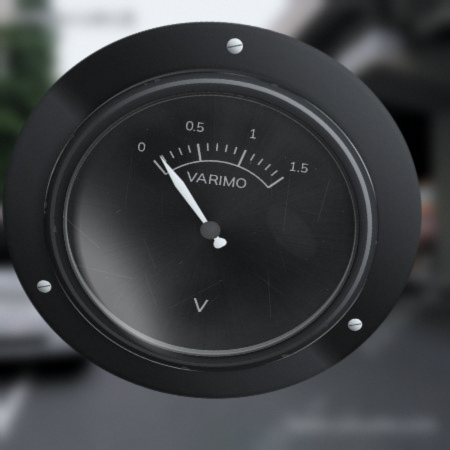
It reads 0.1 V
